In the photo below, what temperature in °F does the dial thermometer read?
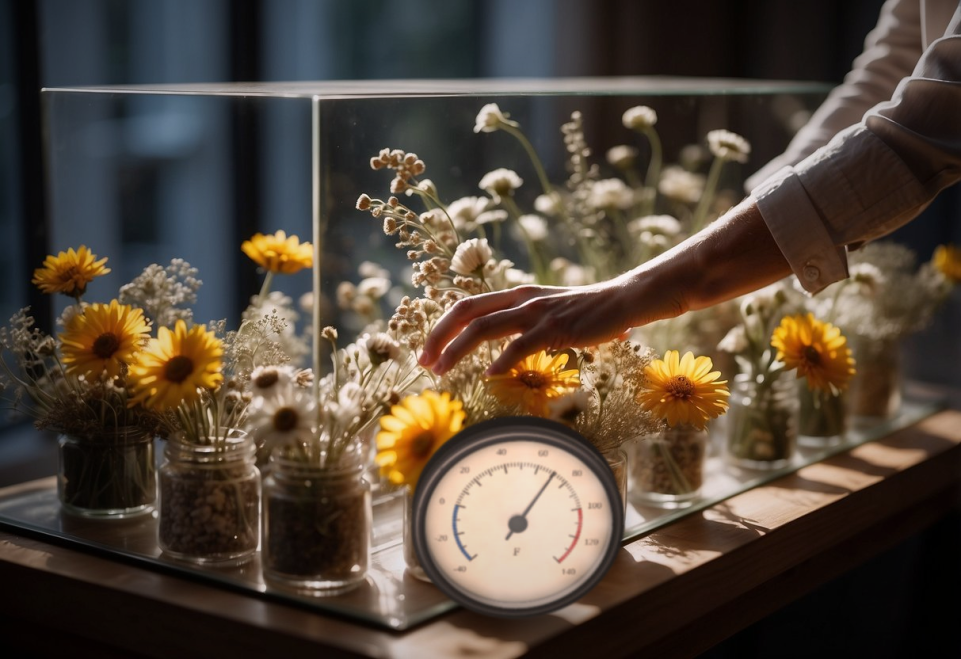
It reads 70 °F
